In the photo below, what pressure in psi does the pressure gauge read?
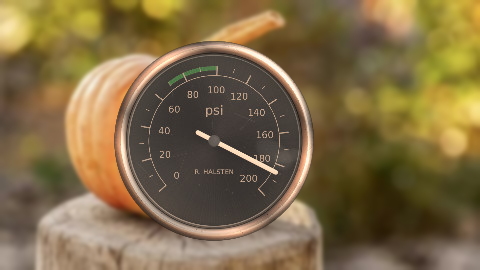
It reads 185 psi
